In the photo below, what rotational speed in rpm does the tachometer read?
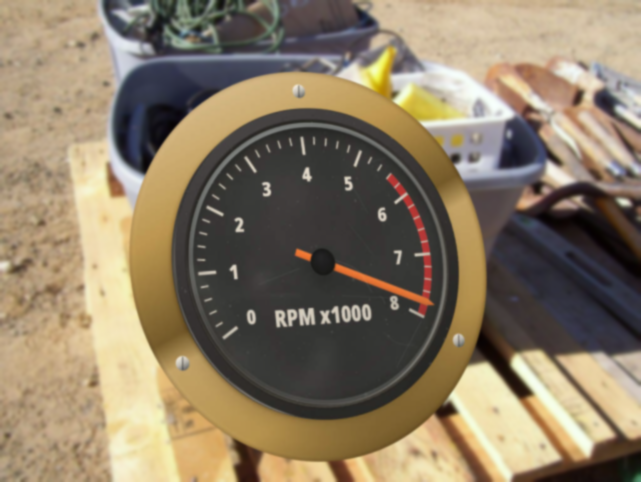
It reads 7800 rpm
